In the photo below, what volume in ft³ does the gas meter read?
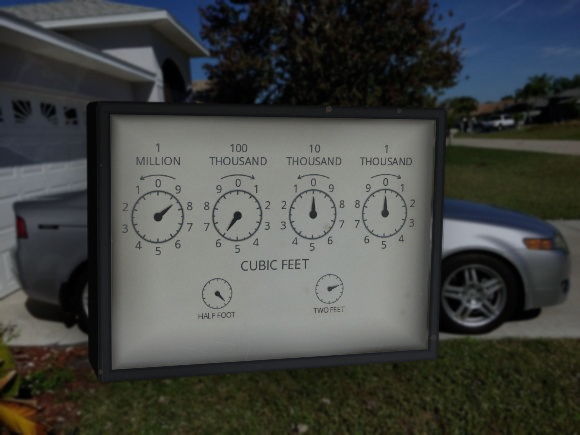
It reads 860000 ft³
